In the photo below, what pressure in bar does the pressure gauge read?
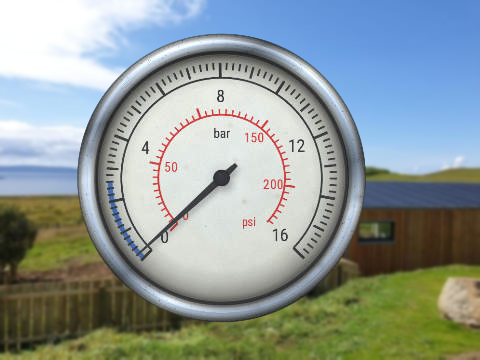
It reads 0.2 bar
